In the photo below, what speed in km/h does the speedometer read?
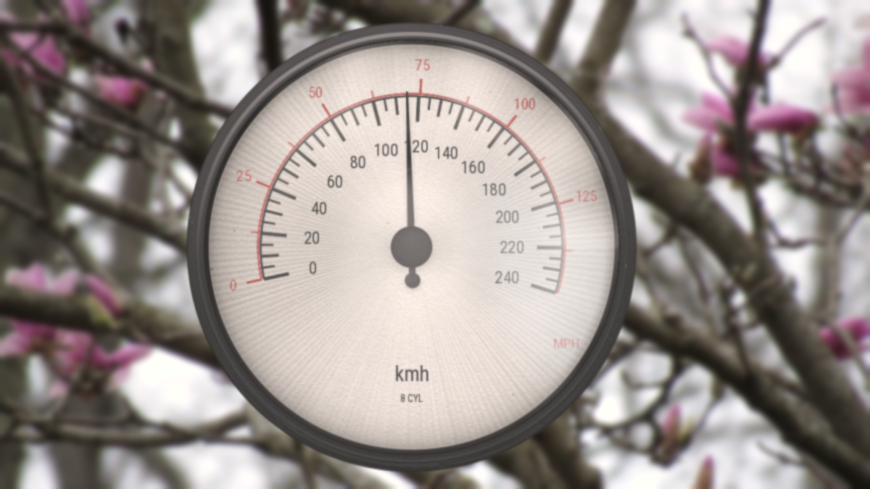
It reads 115 km/h
